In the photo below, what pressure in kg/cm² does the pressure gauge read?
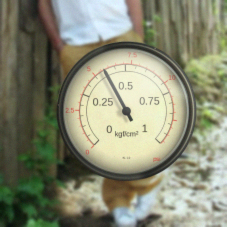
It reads 0.4 kg/cm²
